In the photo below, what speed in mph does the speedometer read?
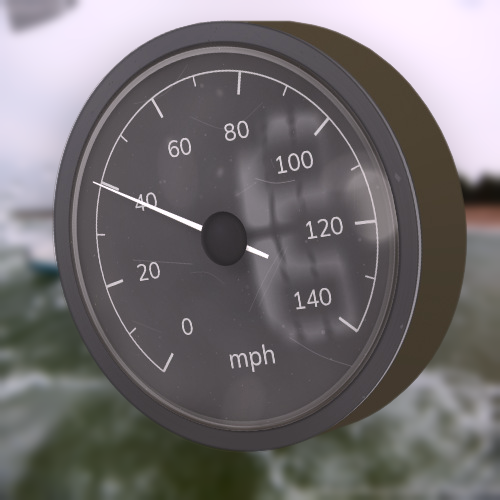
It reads 40 mph
